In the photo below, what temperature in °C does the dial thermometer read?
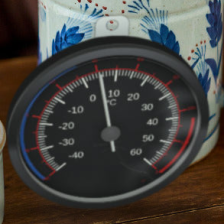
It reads 5 °C
